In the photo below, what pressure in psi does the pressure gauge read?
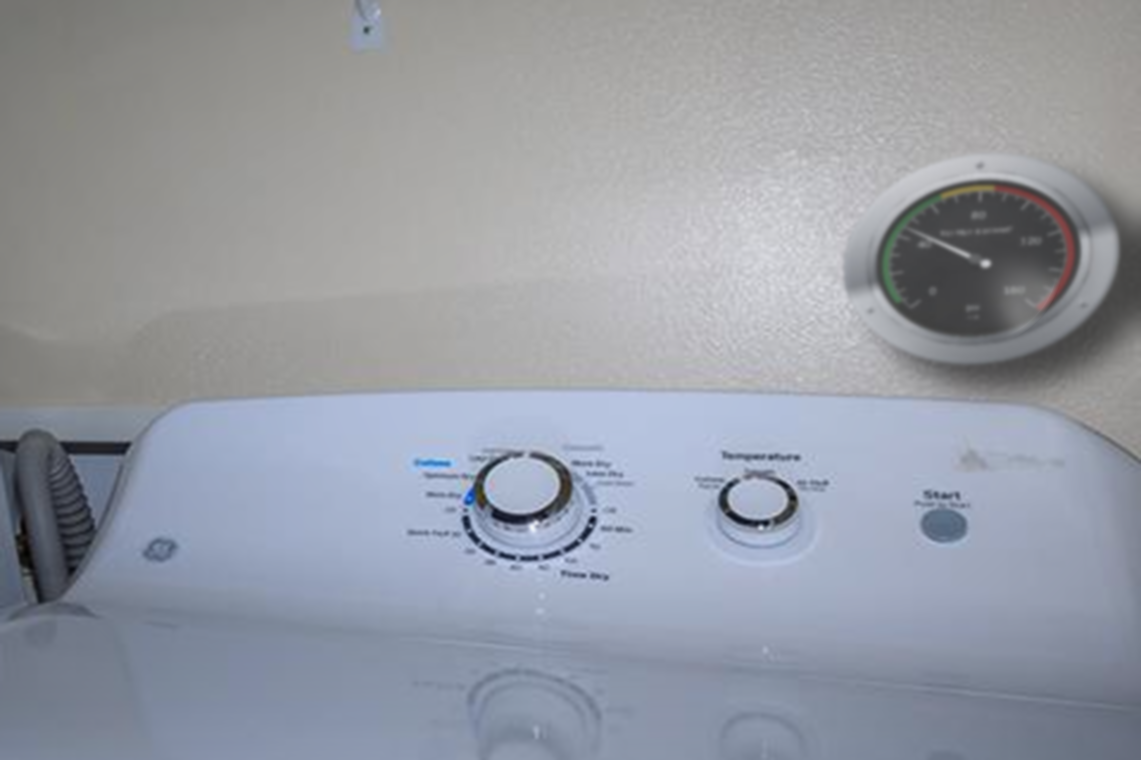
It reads 45 psi
